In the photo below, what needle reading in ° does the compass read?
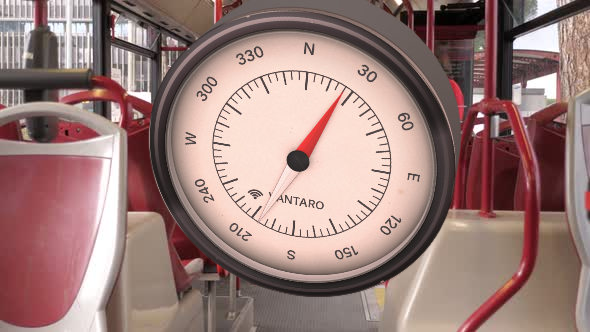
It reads 25 °
